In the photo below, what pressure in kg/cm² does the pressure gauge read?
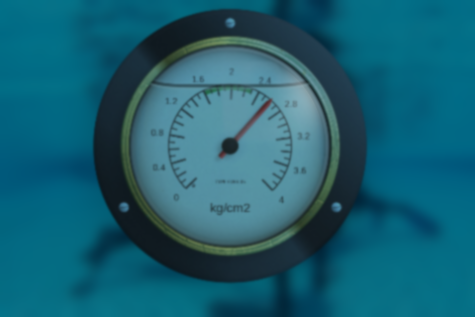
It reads 2.6 kg/cm²
